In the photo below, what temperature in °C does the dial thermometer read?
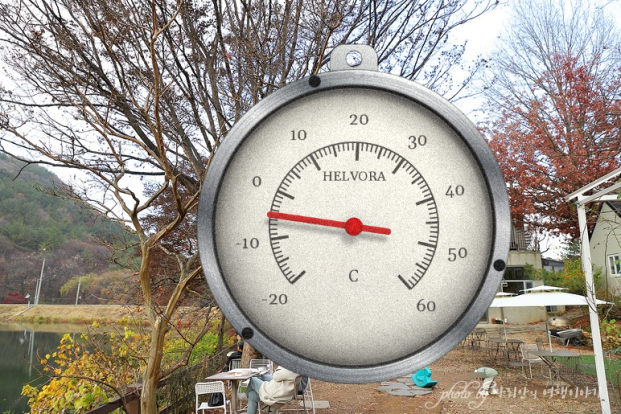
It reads -5 °C
